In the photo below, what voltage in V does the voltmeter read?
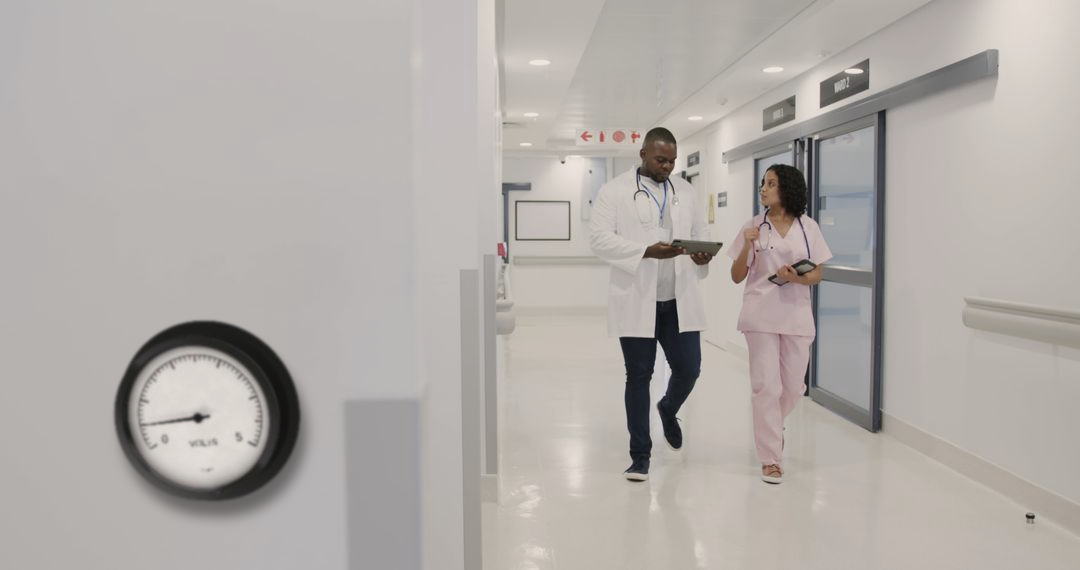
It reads 0.5 V
